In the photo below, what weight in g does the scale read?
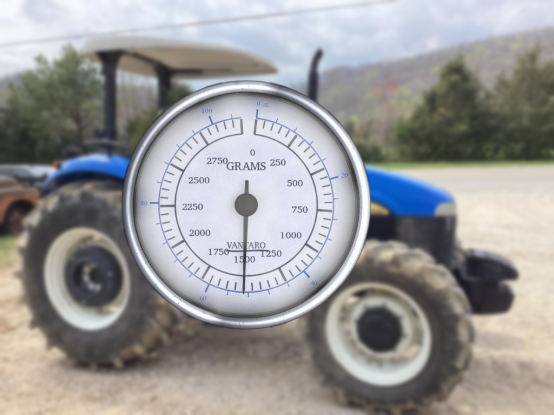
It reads 1500 g
